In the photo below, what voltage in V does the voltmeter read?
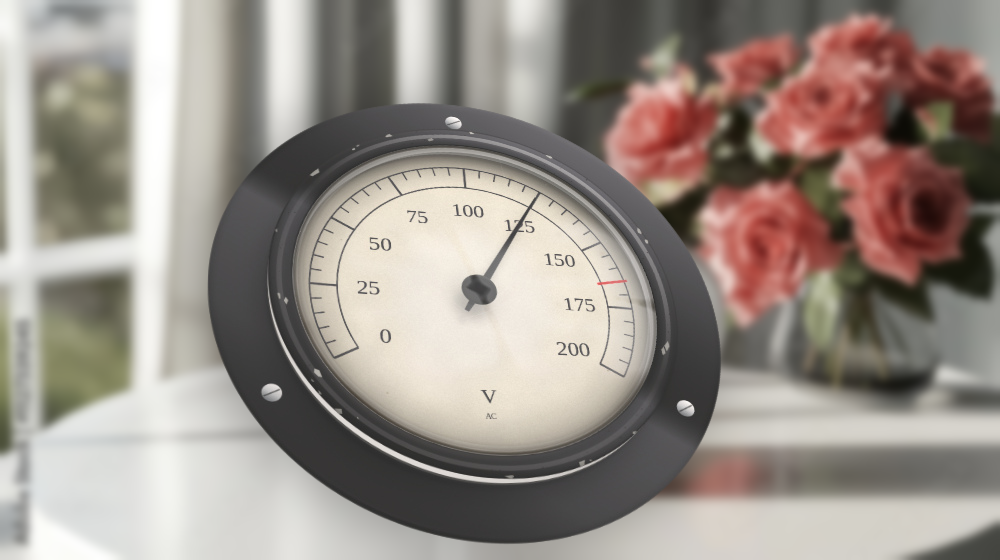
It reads 125 V
